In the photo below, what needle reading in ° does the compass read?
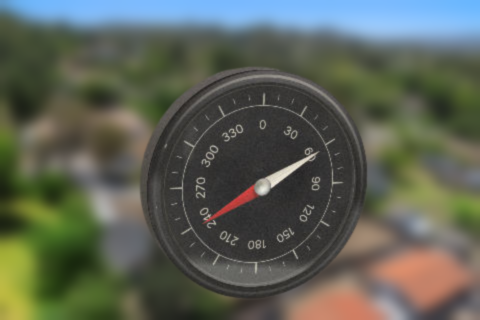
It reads 240 °
